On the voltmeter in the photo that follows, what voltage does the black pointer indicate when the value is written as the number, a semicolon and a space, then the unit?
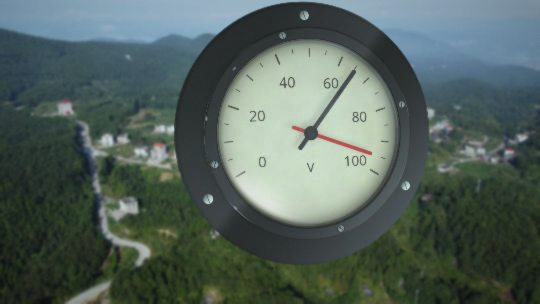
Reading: 65; V
